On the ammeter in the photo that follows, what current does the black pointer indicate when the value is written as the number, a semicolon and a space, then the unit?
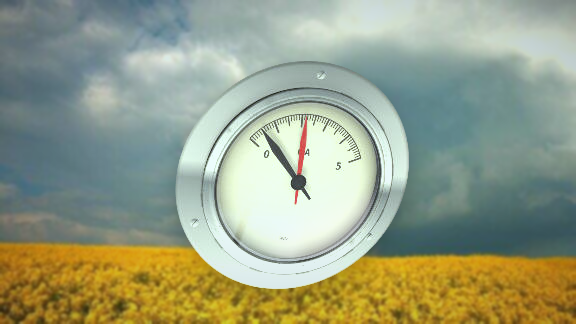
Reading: 0.5; mA
